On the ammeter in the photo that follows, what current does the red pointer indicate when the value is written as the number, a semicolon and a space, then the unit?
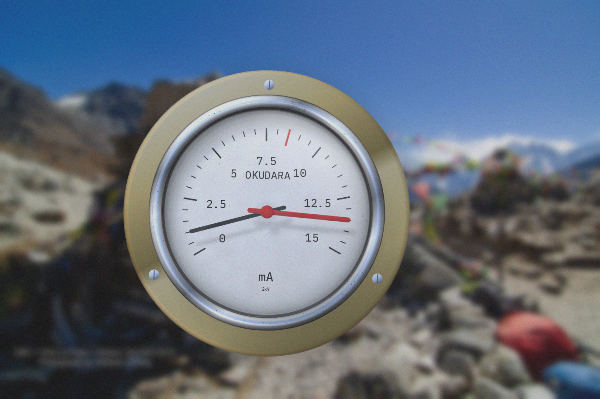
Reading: 13.5; mA
